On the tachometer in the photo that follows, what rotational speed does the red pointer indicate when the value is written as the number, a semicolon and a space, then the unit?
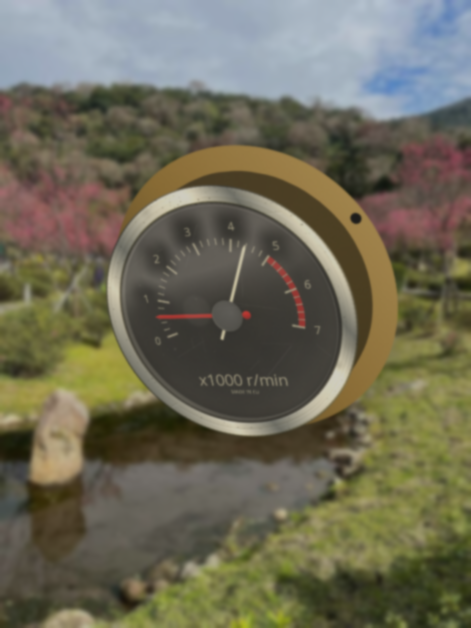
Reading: 600; rpm
